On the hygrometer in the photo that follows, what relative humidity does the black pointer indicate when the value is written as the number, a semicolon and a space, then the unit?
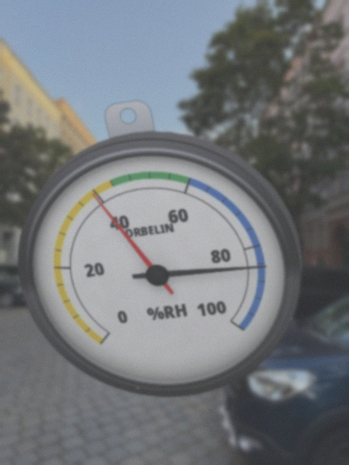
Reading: 84; %
